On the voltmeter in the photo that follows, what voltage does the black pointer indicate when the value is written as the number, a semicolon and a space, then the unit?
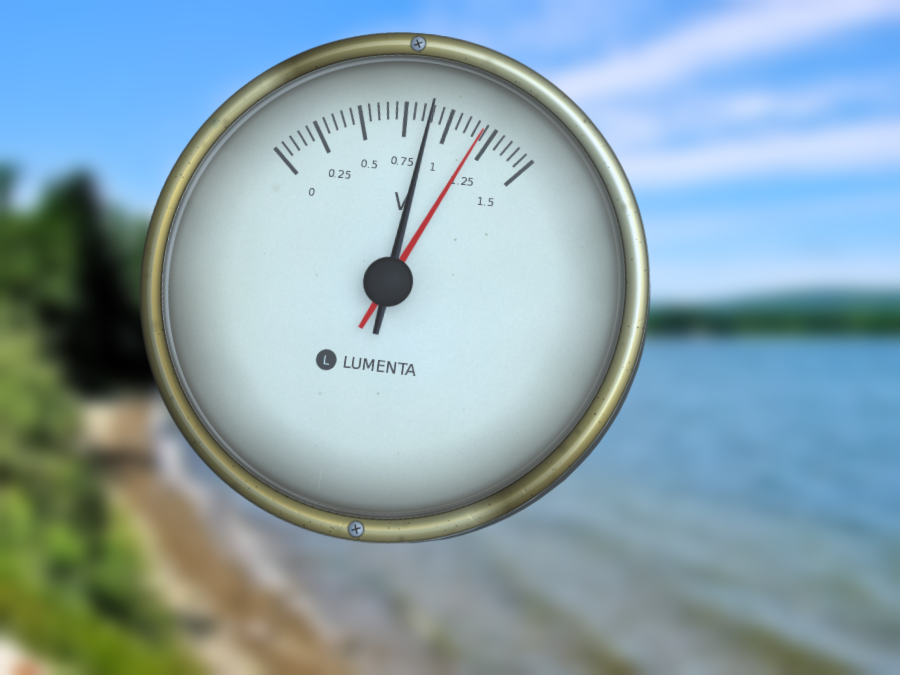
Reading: 0.9; V
